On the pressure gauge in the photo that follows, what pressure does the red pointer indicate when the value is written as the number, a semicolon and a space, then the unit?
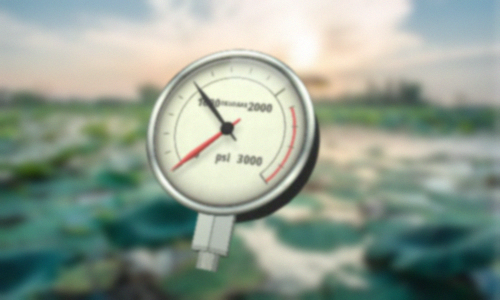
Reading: 0; psi
